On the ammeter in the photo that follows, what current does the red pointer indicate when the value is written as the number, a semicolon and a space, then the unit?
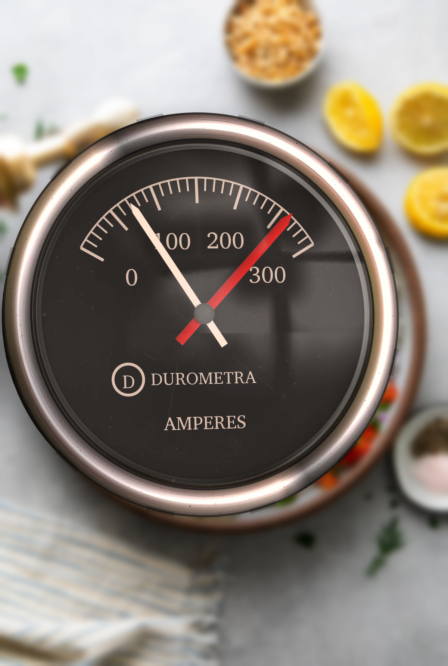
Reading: 260; A
